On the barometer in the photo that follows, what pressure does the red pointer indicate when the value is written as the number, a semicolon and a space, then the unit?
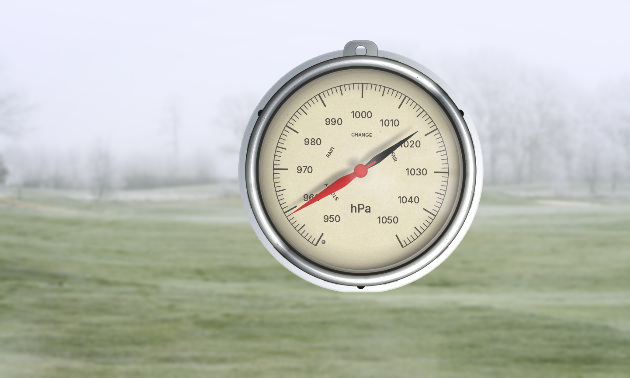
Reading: 959; hPa
